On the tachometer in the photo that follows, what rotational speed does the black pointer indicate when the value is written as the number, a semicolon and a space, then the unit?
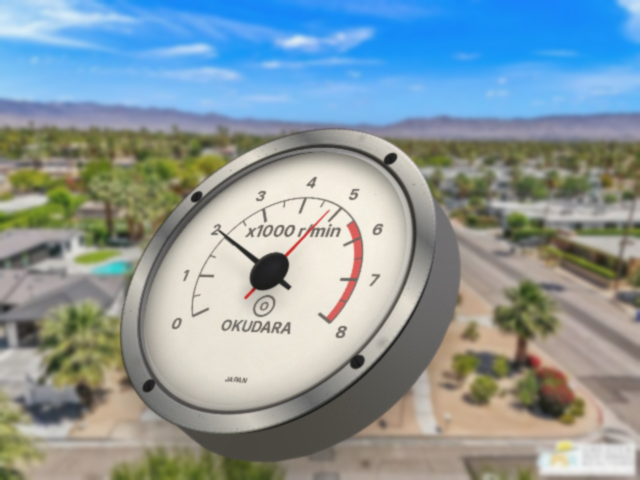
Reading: 2000; rpm
